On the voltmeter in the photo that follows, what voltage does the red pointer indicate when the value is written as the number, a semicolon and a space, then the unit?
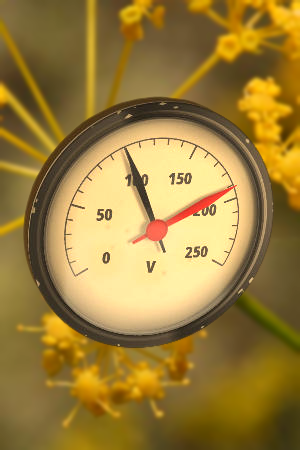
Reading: 190; V
